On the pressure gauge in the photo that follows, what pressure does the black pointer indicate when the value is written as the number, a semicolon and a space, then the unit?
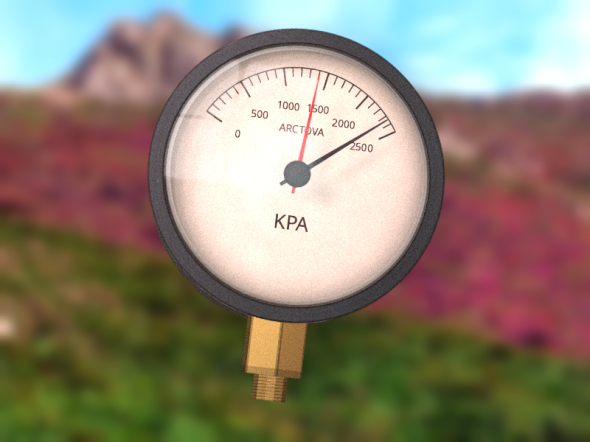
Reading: 2350; kPa
